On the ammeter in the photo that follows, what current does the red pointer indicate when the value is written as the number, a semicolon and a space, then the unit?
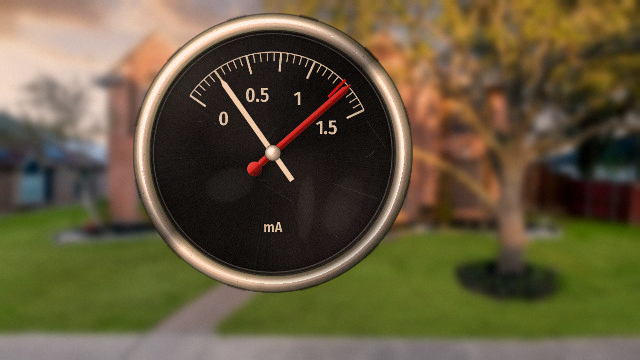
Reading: 1.3; mA
